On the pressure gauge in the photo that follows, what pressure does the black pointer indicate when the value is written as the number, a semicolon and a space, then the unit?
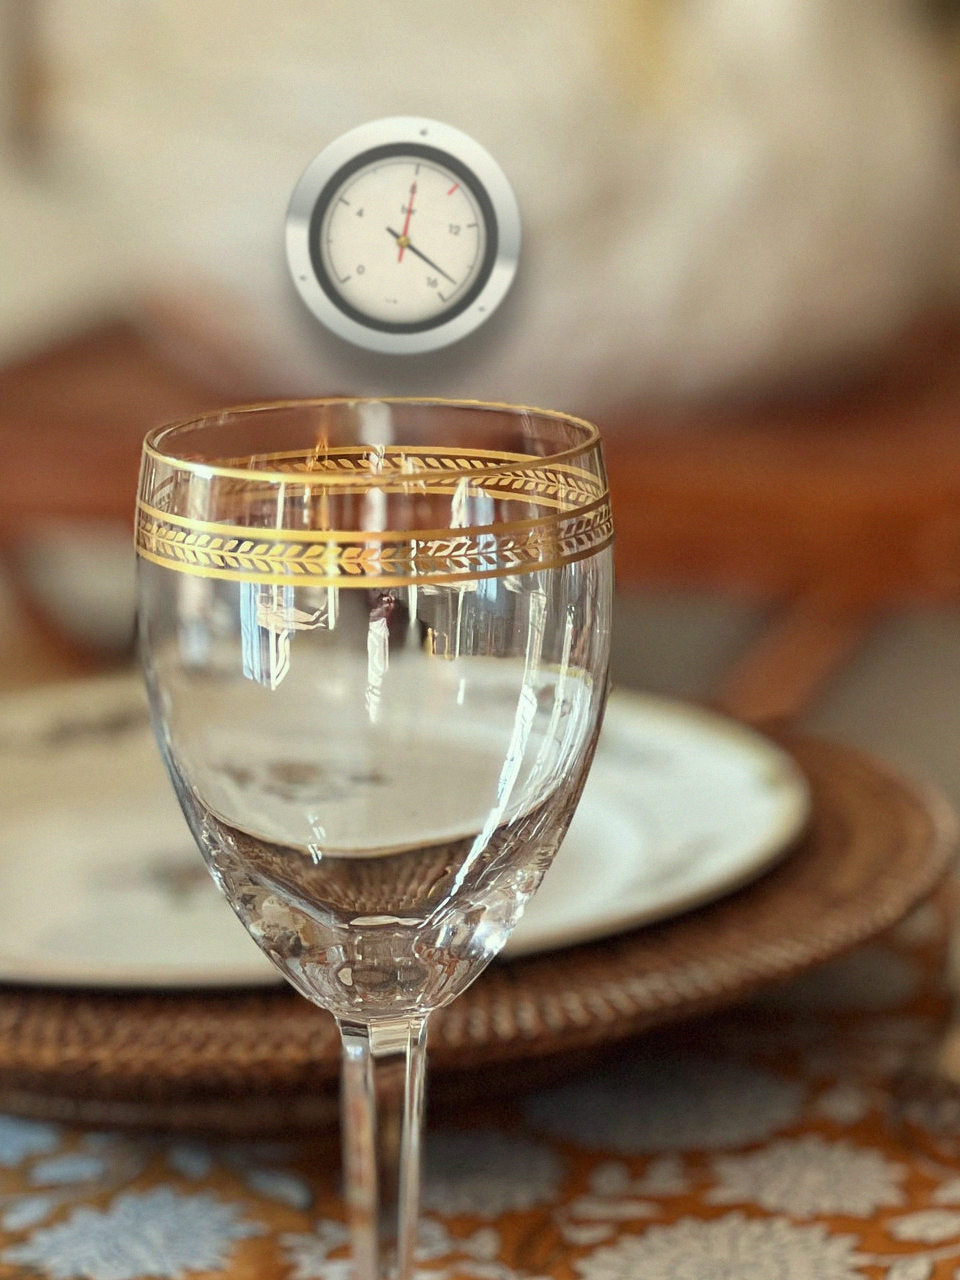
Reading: 15; bar
